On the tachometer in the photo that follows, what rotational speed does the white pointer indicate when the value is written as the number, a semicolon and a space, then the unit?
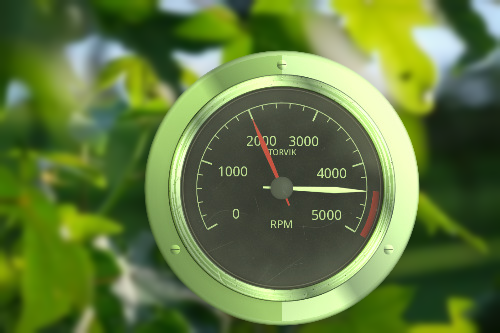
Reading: 4400; rpm
